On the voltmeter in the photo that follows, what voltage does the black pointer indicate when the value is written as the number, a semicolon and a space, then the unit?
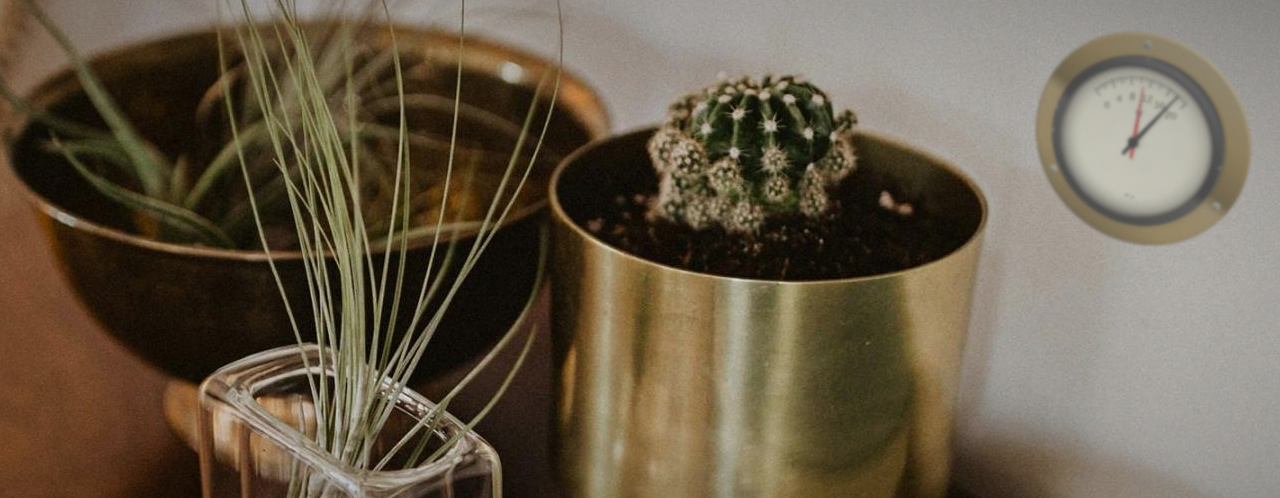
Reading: 18; V
